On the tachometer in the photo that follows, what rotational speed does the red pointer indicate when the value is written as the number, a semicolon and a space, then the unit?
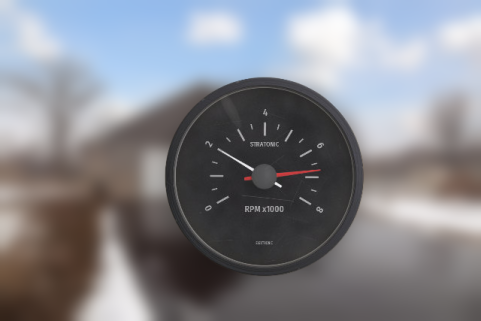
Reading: 6750; rpm
